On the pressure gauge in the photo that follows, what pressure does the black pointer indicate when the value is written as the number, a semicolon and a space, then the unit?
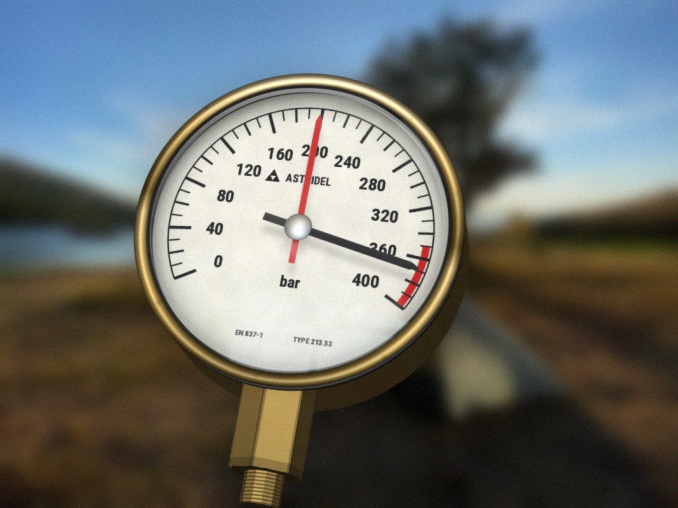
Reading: 370; bar
